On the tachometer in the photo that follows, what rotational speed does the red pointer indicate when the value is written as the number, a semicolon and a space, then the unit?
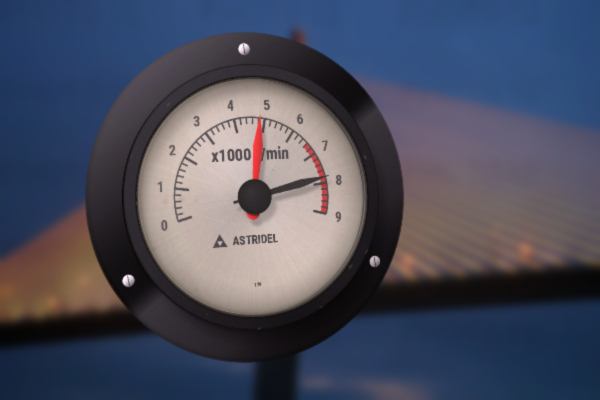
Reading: 4800; rpm
